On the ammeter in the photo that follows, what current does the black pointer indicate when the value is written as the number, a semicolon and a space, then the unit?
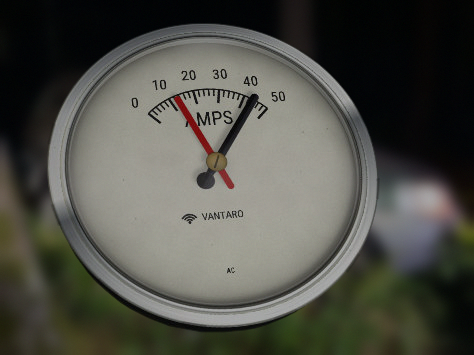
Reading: 44; A
